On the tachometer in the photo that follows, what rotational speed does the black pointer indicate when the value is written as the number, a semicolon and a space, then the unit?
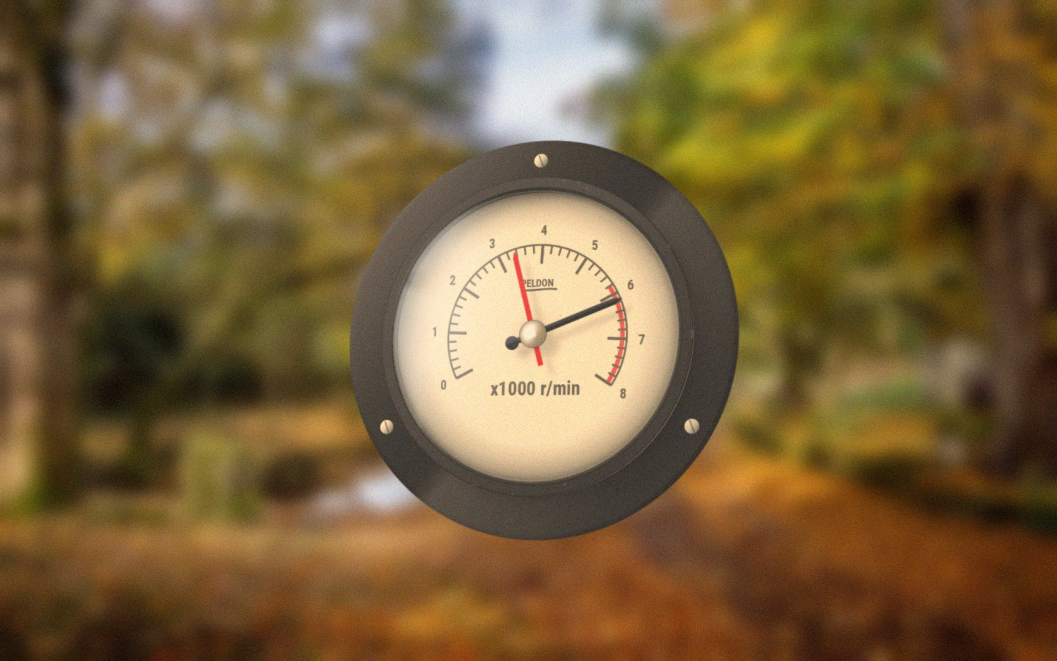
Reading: 6200; rpm
